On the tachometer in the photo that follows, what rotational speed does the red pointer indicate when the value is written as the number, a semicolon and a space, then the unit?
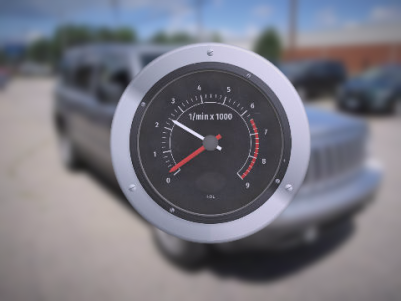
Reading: 200; rpm
